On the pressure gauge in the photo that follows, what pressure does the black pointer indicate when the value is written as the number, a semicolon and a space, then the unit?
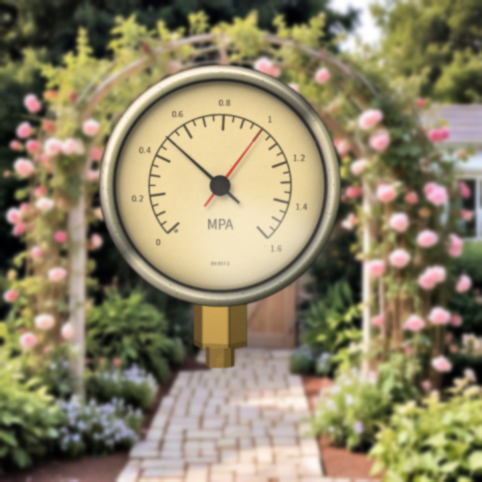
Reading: 0.5; MPa
